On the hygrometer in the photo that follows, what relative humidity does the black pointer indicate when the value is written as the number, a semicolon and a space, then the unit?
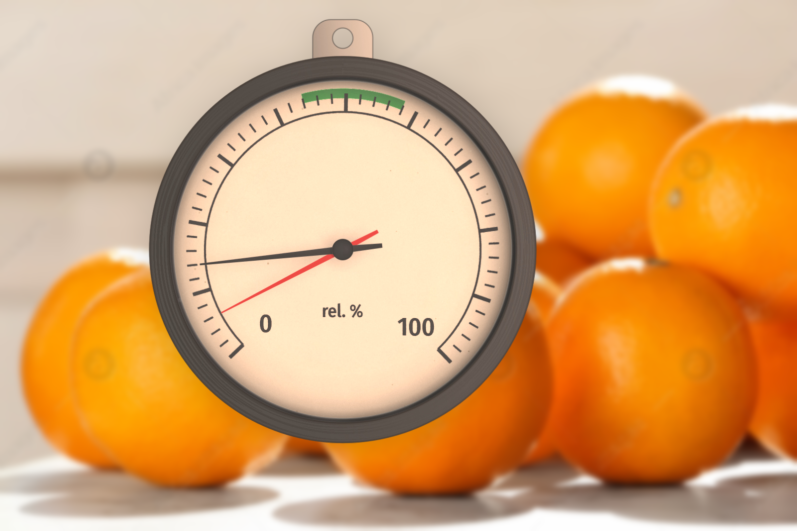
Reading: 14; %
